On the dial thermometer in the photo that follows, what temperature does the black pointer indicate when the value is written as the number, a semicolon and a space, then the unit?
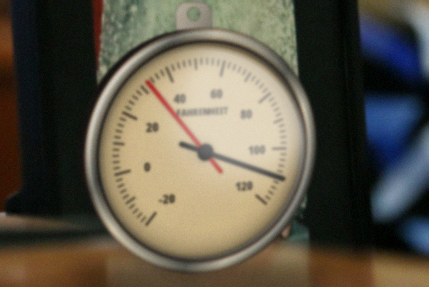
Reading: 110; °F
